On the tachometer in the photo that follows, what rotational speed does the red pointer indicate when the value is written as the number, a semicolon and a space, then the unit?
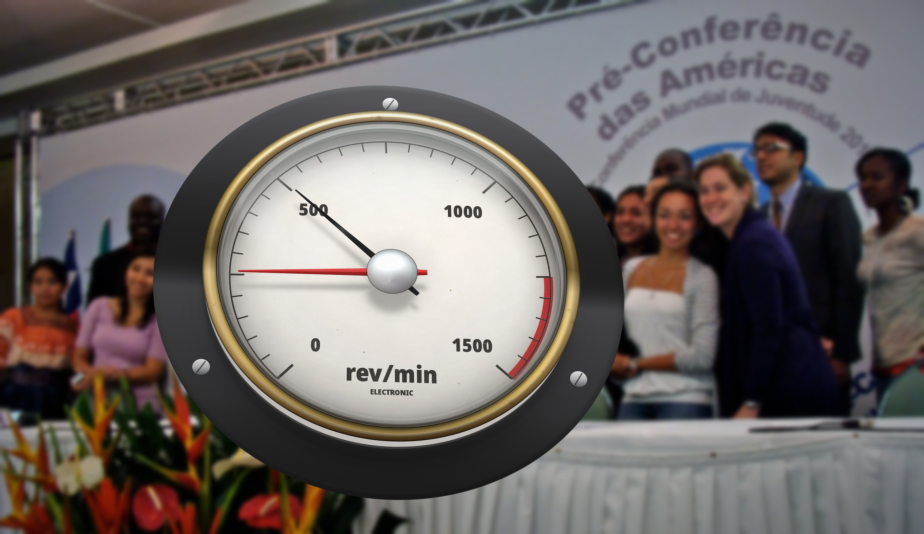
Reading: 250; rpm
